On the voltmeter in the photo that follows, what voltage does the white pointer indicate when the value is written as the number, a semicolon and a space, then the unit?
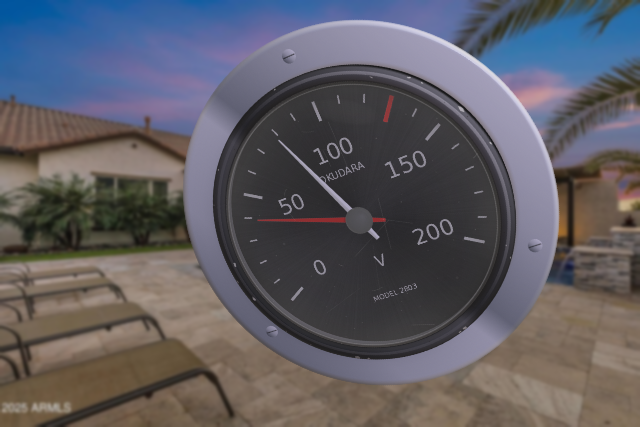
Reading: 80; V
